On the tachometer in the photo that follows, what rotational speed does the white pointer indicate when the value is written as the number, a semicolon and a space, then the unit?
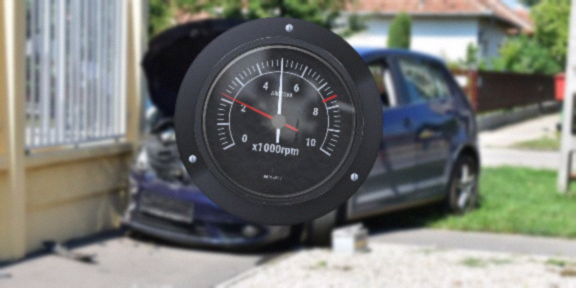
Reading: 5000; rpm
